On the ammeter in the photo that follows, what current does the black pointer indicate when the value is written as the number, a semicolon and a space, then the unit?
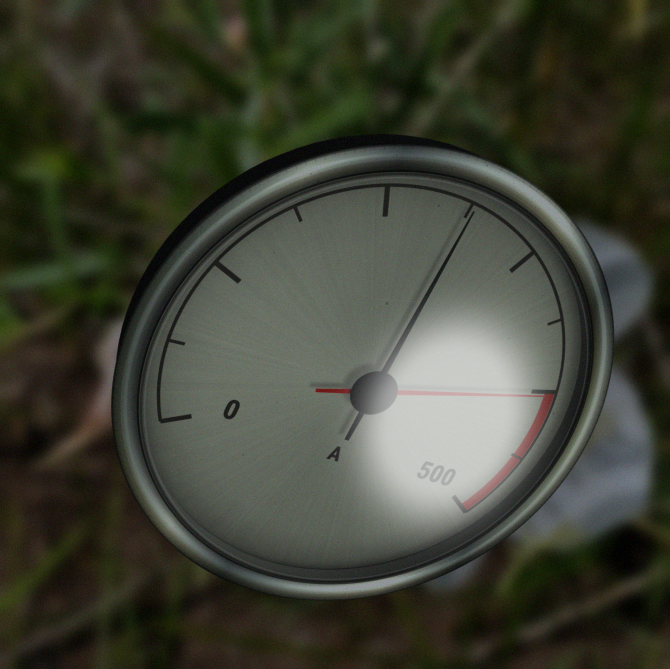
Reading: 250; A
